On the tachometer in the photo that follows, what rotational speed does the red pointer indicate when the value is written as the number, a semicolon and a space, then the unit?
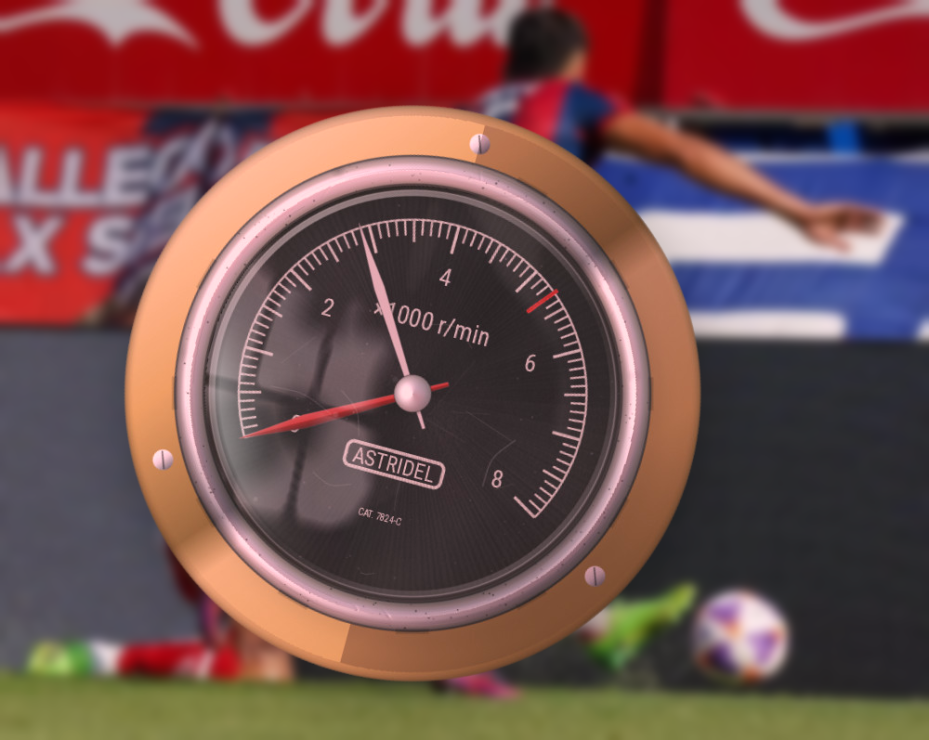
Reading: 0; rpm
